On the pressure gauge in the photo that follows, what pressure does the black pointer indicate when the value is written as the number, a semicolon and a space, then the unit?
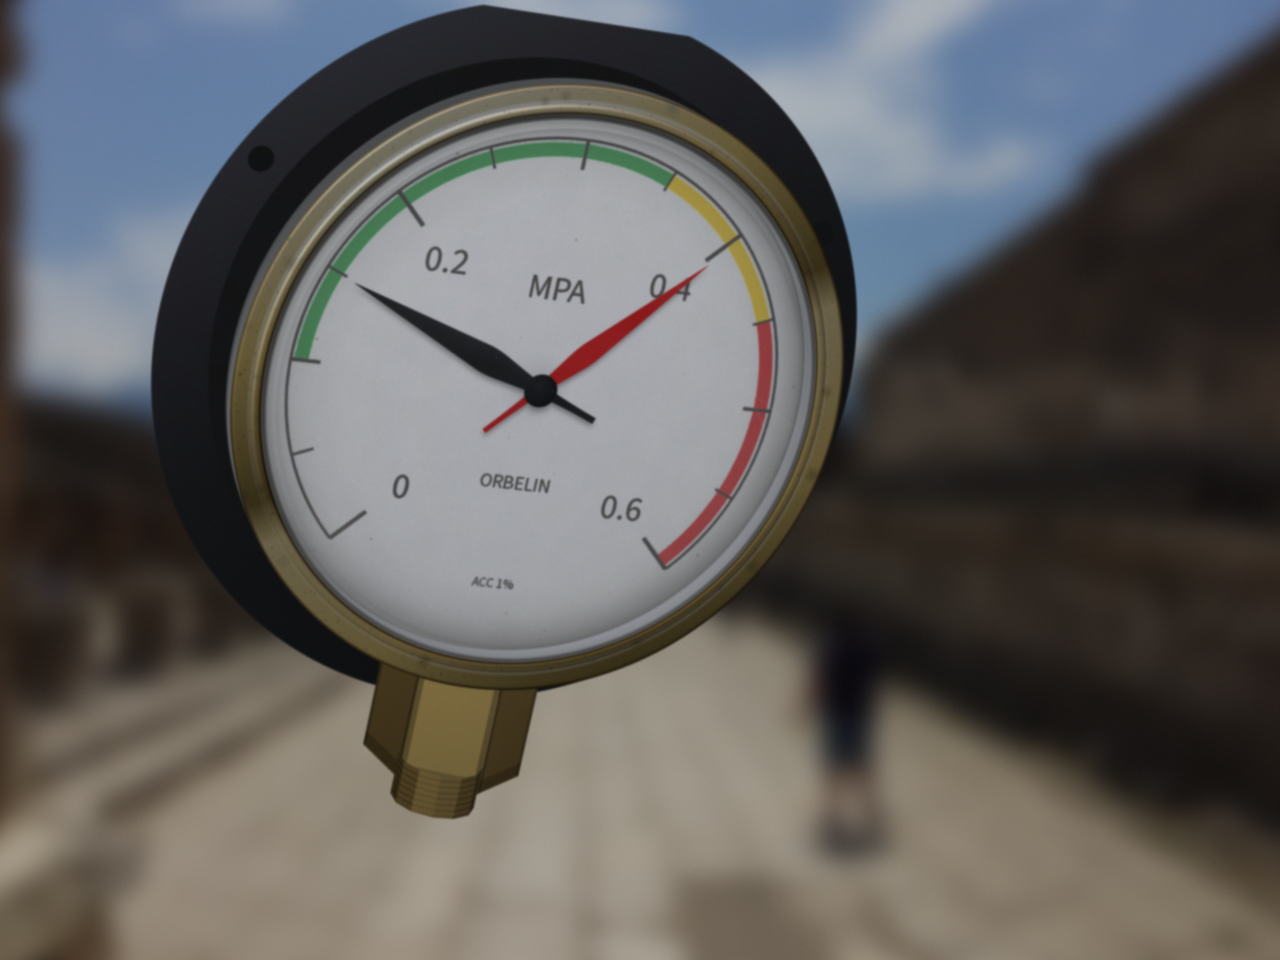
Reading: 0.15; MPa
